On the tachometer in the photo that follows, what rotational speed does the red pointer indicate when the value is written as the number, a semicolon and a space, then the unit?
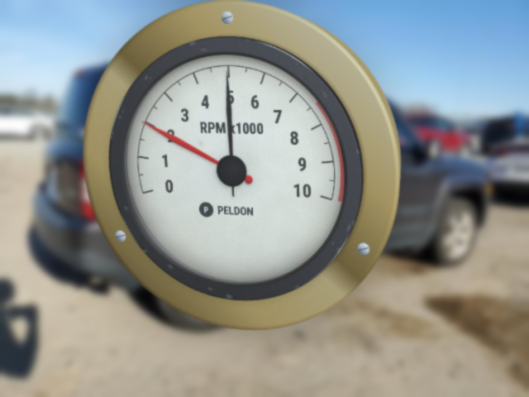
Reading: 2000; rpm
